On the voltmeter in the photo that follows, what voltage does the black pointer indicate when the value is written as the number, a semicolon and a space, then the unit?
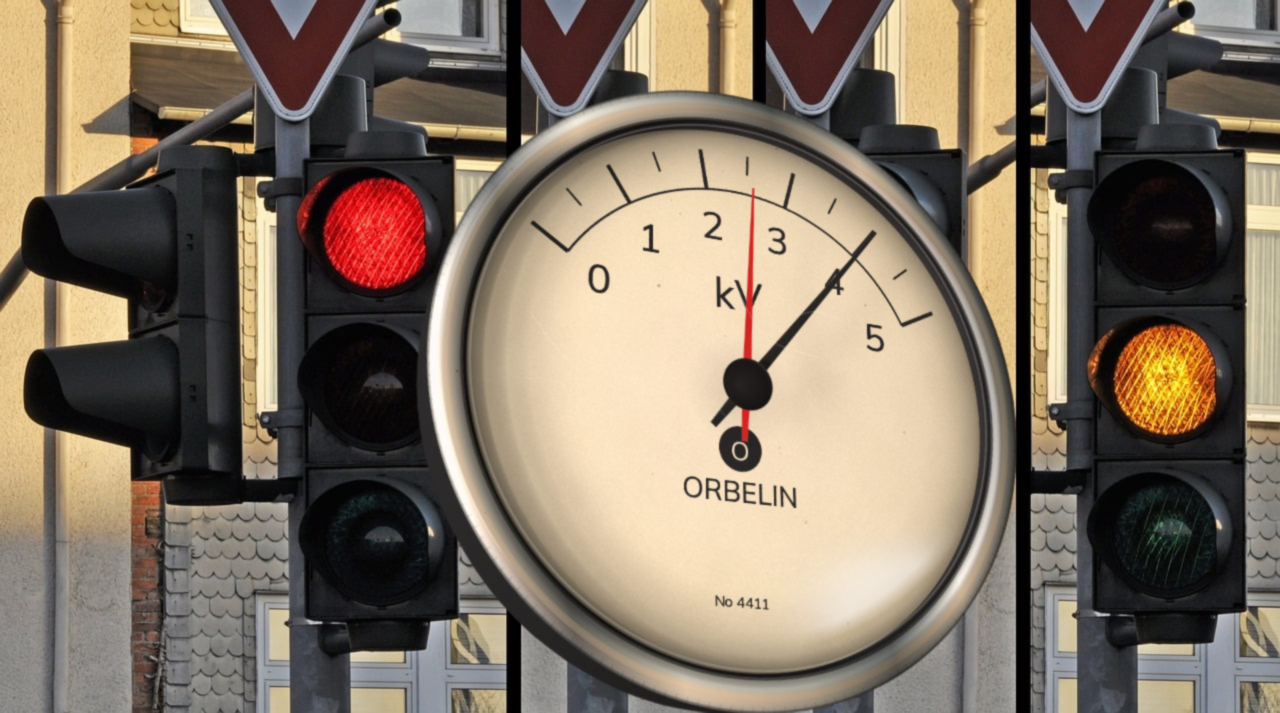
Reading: 4; kV
